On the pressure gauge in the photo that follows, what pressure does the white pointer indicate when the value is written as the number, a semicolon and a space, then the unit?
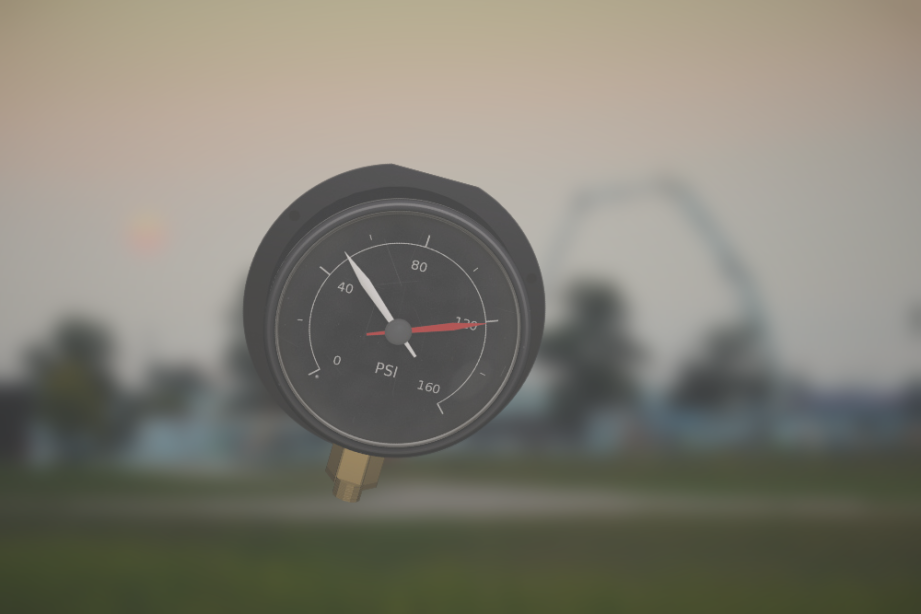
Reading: 50; psi
